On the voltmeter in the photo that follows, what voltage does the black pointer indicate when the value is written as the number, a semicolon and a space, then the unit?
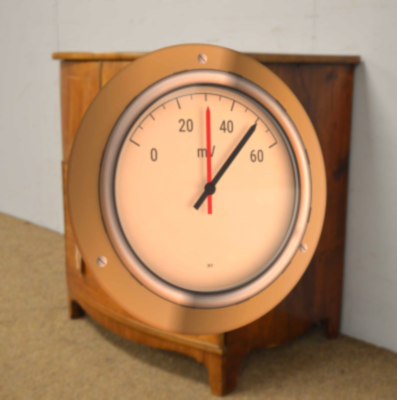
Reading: 50; mV
